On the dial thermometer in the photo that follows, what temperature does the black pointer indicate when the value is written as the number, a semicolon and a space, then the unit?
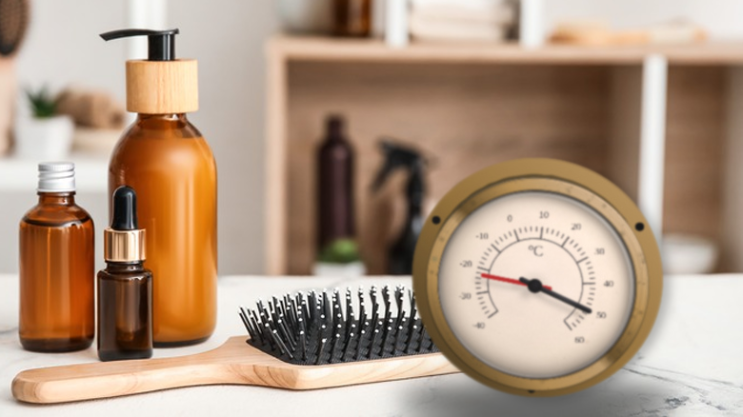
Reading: 50; °C
